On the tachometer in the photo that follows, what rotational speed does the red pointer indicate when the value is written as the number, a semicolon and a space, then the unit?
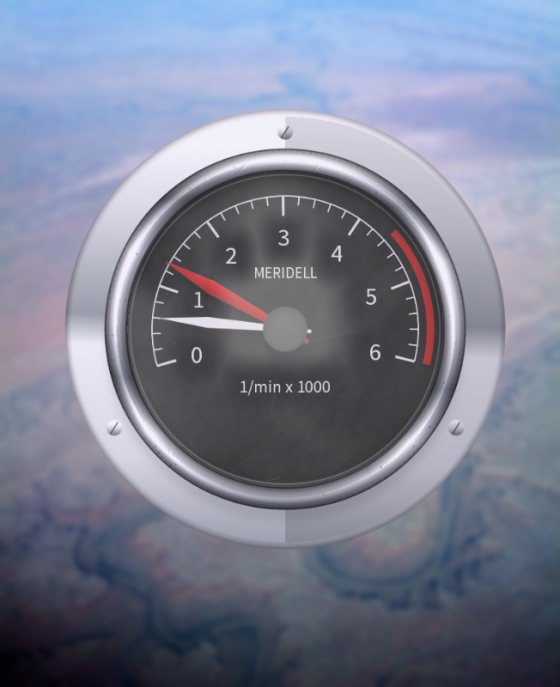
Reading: 1300; rpm
